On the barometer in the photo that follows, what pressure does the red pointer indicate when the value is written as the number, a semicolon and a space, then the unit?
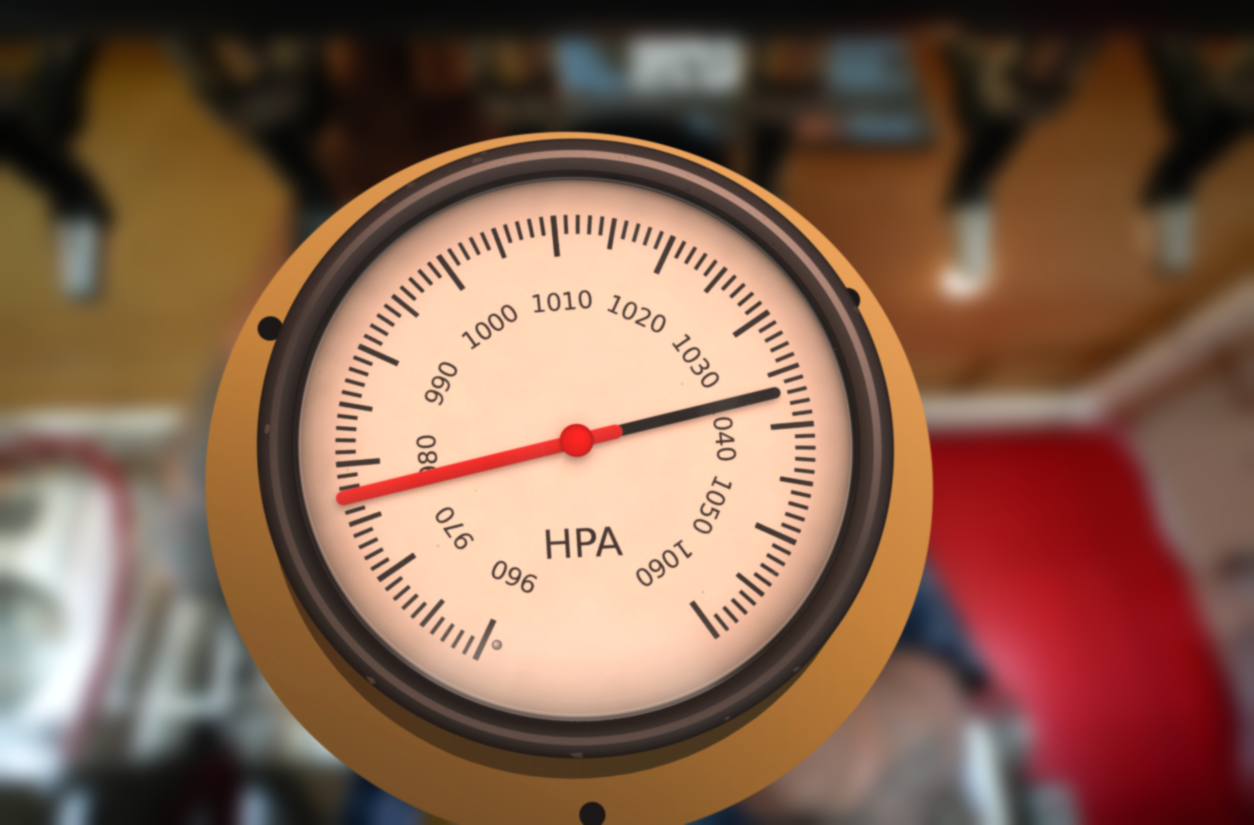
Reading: 977; hPa
